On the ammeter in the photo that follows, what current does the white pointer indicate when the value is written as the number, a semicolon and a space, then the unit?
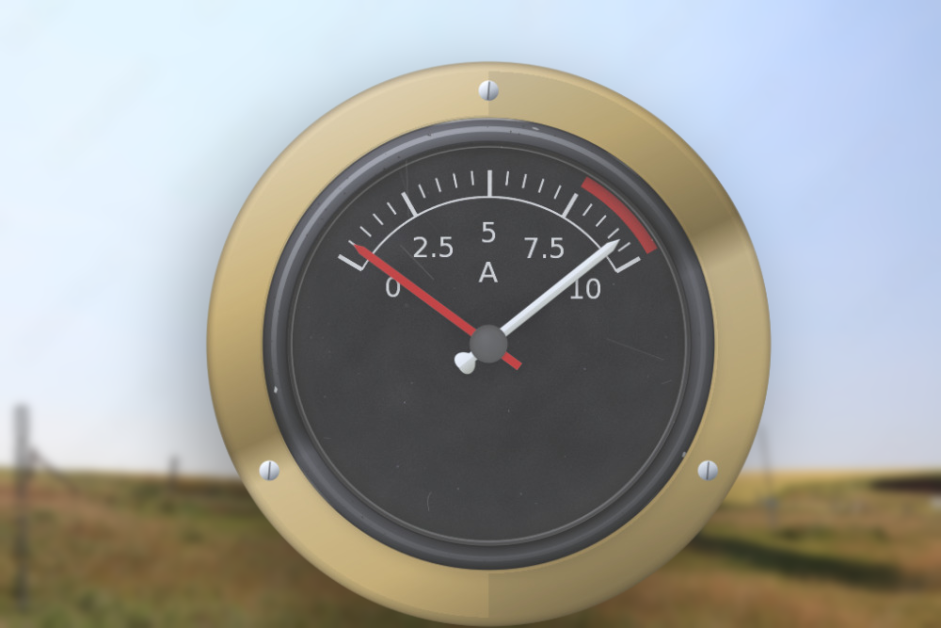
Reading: 9.25; A
